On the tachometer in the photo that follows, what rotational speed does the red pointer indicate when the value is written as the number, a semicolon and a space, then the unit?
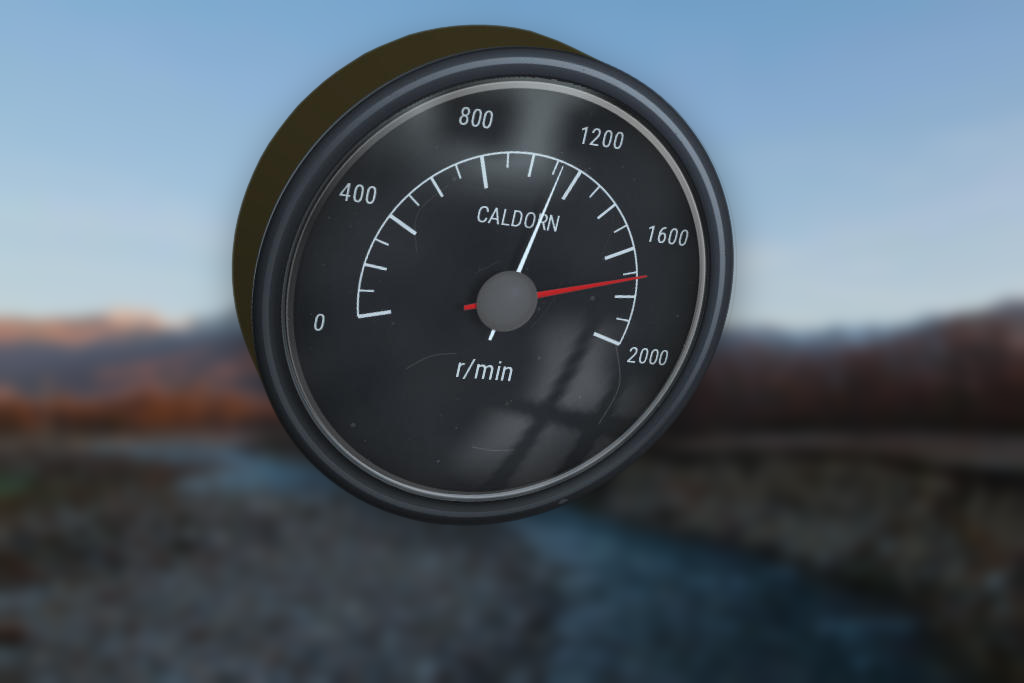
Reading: 1700; rpm
